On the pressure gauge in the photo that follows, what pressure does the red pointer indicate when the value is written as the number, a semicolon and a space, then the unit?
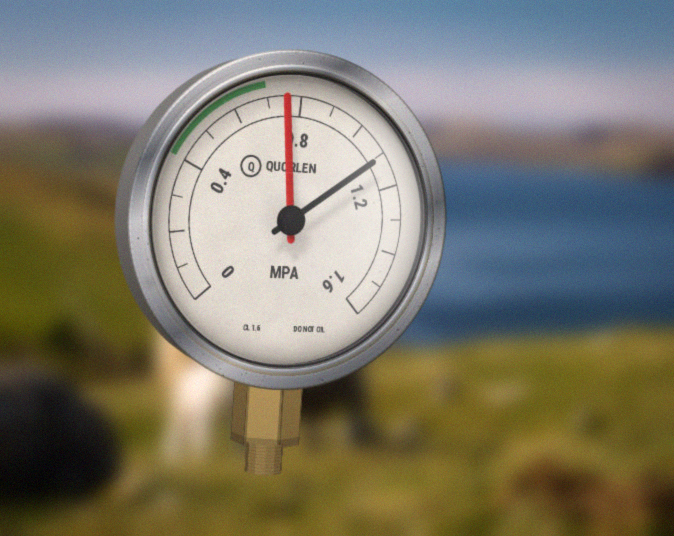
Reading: 0.75; MPa
